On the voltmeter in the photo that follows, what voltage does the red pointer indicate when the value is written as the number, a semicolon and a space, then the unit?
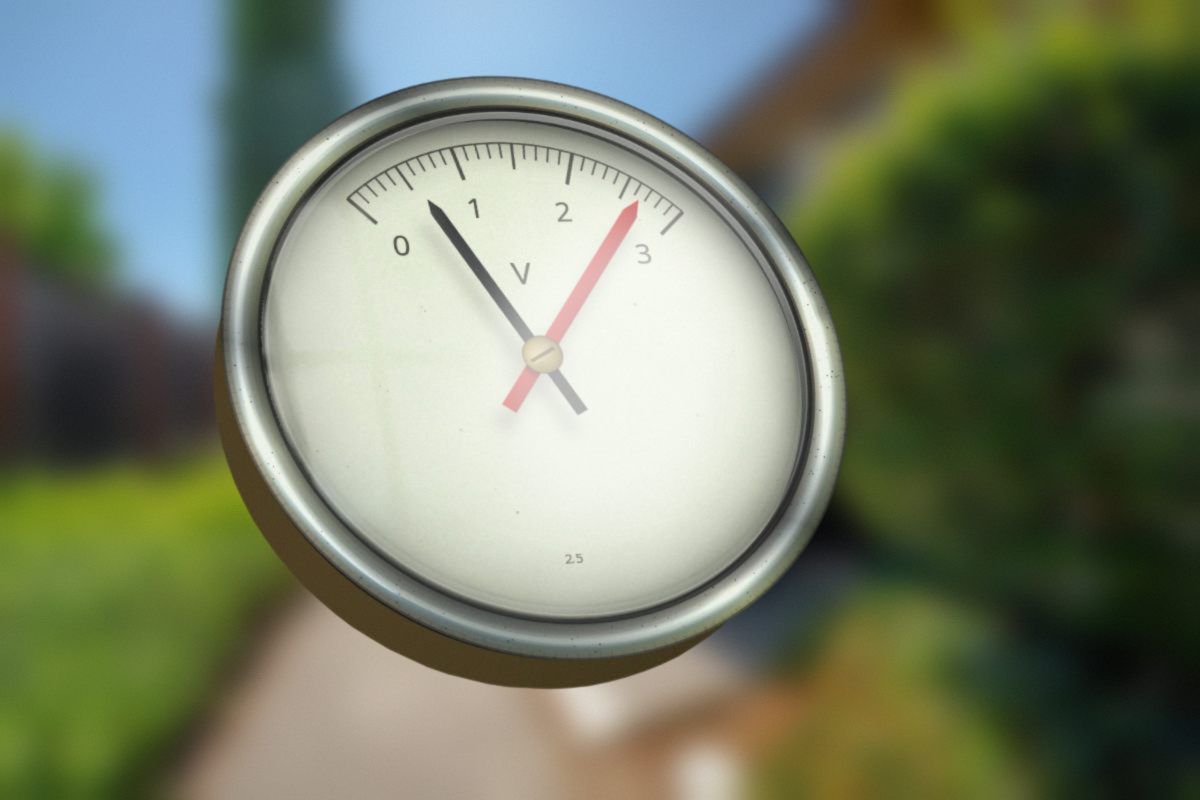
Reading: 2.65; V
